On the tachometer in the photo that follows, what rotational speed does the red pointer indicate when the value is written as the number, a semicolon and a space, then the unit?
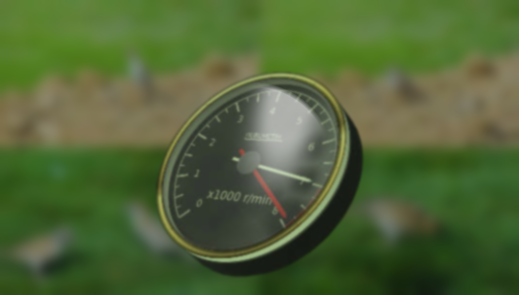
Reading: 7875; rpm
